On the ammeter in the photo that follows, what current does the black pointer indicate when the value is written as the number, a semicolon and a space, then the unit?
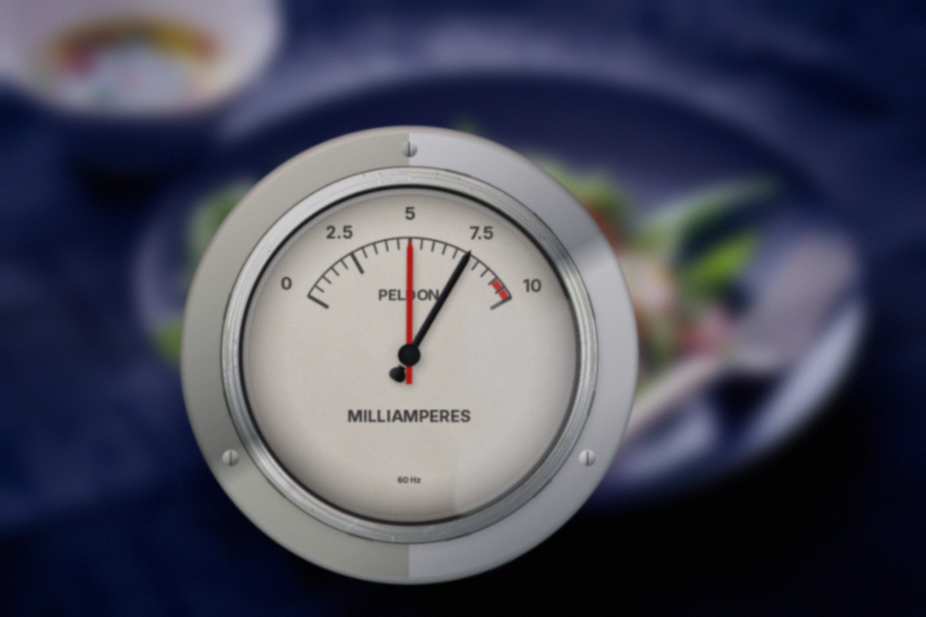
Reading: 7.5; mA
